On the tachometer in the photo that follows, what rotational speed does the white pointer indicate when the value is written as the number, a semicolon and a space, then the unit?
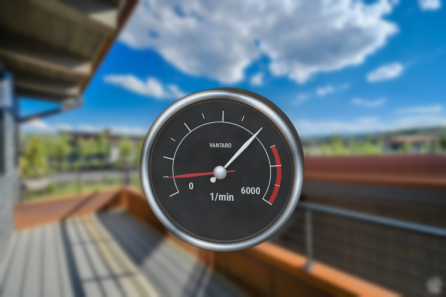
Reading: 4000; rpm
